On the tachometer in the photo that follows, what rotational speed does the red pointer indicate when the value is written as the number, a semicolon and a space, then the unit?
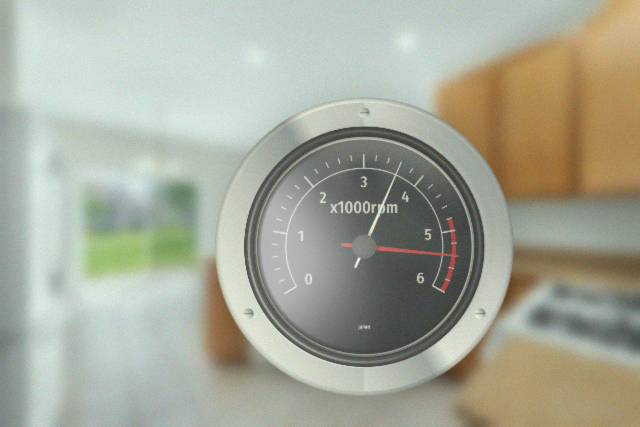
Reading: 5400; rpm
